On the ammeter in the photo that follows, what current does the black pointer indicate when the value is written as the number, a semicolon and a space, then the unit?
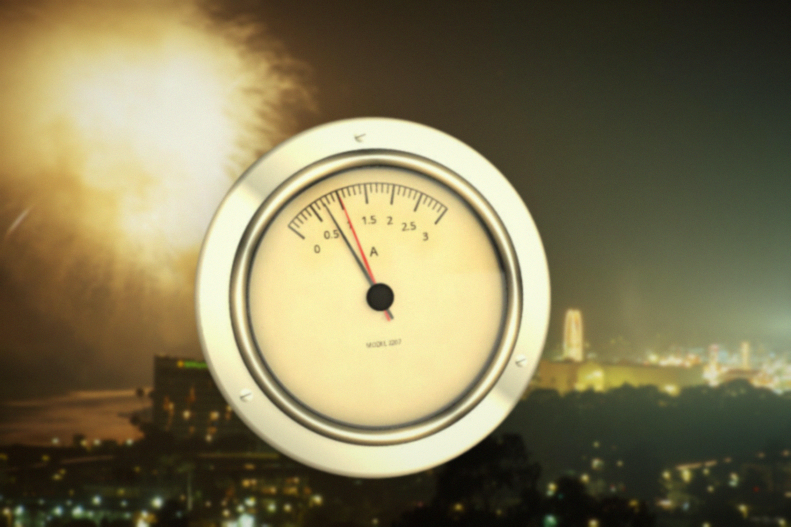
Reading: 0.7; A
